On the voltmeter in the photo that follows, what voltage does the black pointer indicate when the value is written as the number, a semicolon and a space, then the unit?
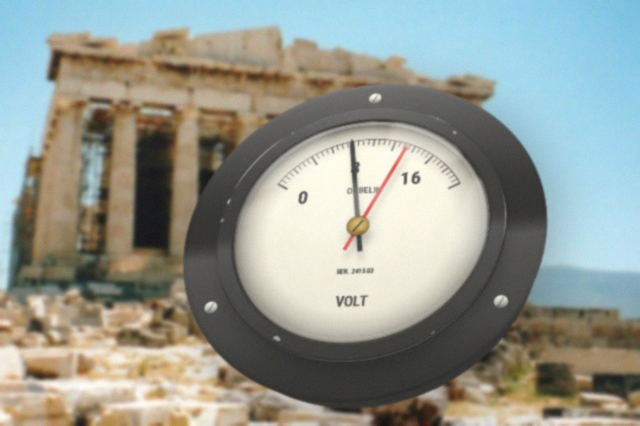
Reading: 8; V
